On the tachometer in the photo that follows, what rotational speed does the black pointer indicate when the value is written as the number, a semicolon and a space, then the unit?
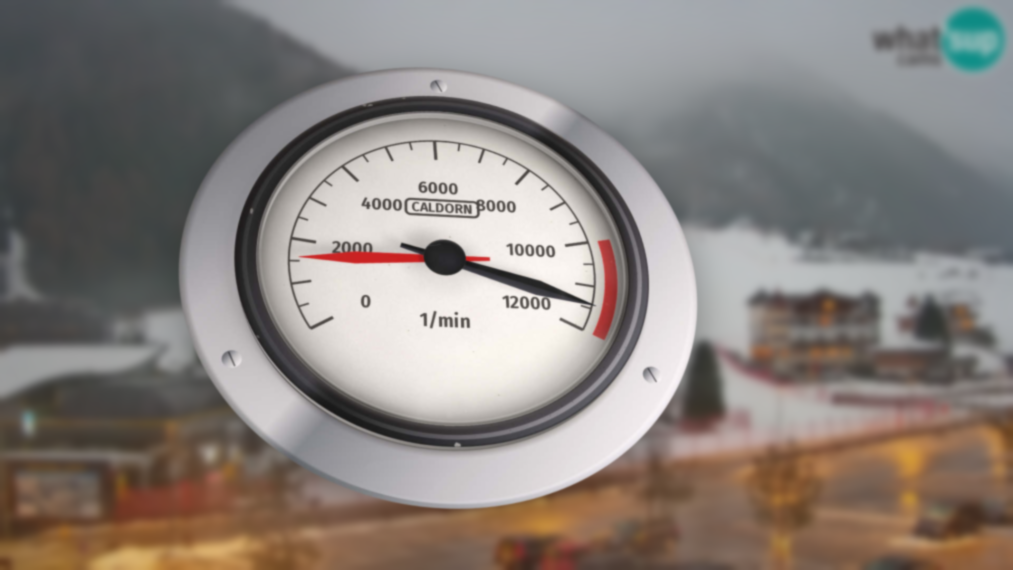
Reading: 11500; rpm
